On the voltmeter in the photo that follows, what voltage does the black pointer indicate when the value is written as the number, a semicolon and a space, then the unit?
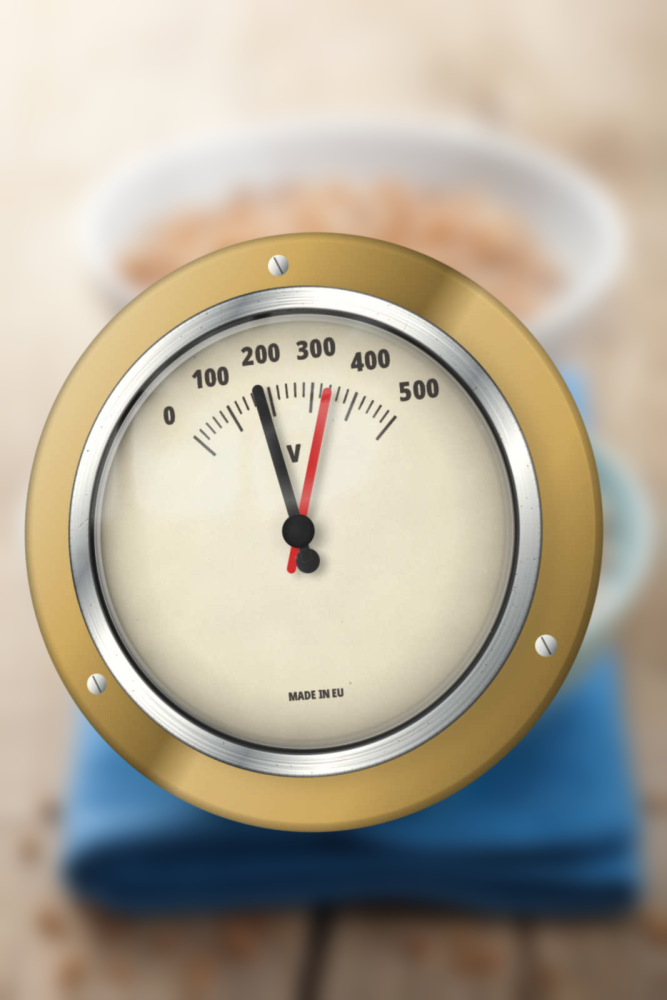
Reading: 180; V
